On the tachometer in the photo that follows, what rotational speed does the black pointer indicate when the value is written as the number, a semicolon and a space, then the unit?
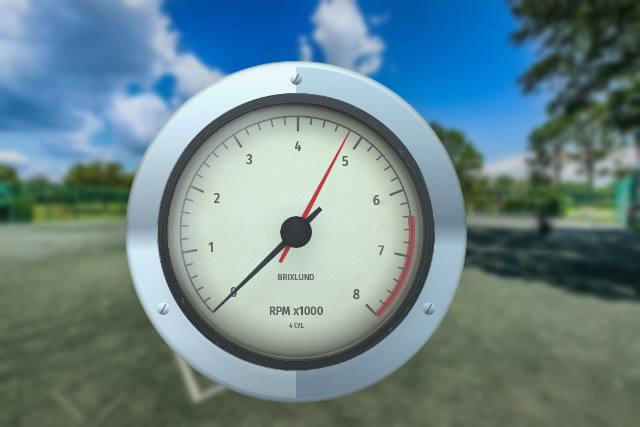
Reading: 0; rpm
